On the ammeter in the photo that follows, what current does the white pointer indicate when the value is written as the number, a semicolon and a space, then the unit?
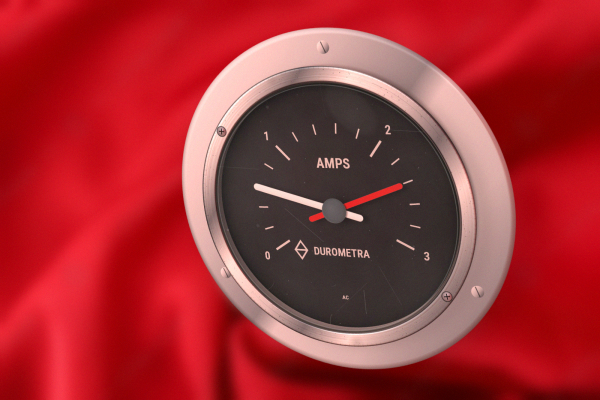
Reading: 0.6; A
